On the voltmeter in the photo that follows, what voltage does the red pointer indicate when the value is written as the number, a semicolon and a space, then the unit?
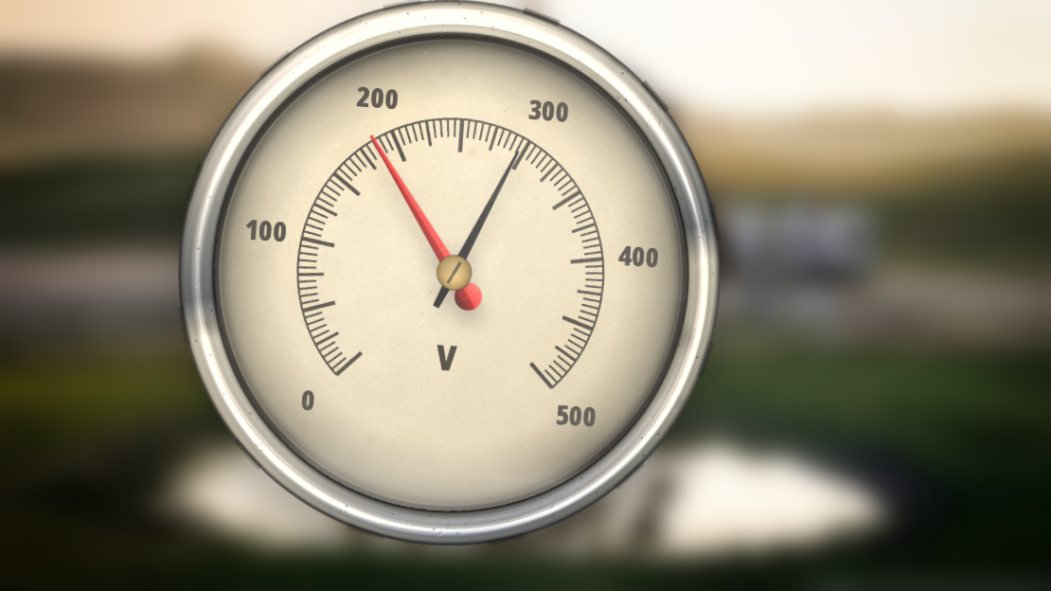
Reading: 185; V
